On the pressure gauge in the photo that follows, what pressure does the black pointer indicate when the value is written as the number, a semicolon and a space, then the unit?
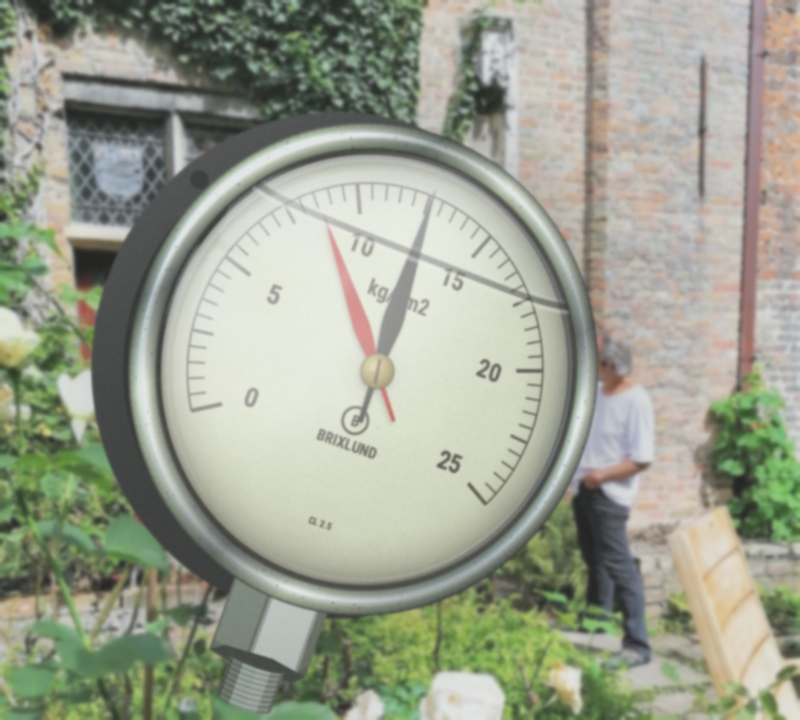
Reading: 12.5; kg/cm²
